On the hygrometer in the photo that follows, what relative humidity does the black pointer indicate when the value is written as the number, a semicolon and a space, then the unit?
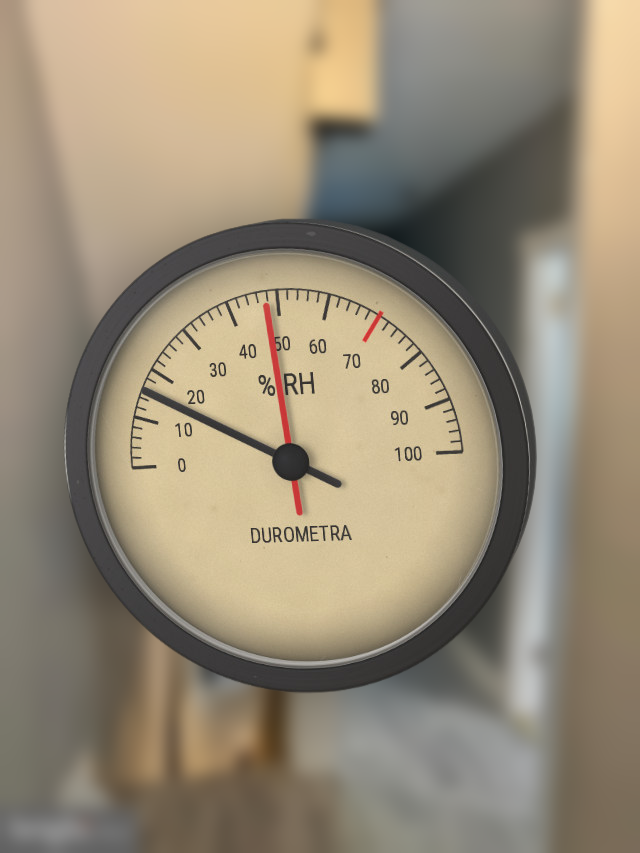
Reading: 16; %
